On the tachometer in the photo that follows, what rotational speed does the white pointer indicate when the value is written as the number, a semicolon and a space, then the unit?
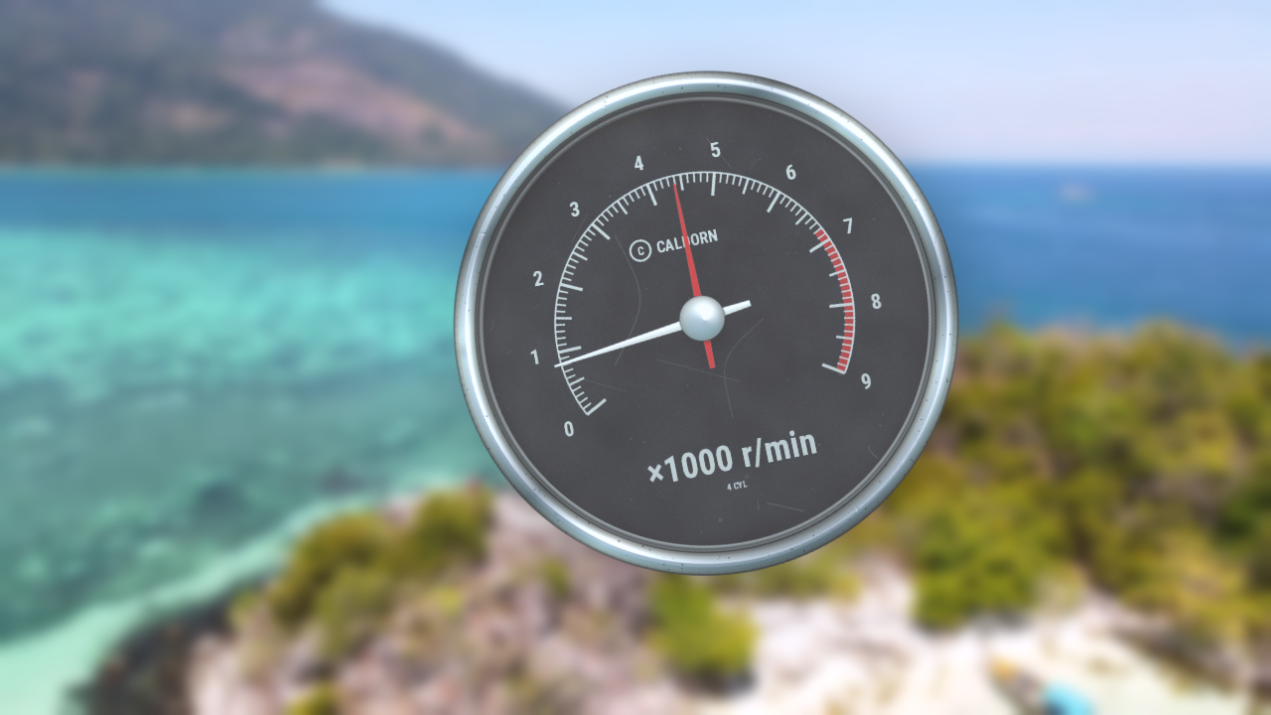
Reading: 800; rpm
